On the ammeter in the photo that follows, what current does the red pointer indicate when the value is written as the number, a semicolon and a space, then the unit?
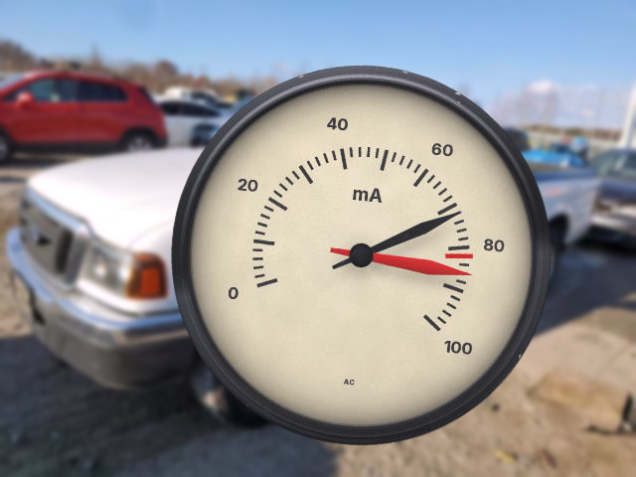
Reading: 86; mA
